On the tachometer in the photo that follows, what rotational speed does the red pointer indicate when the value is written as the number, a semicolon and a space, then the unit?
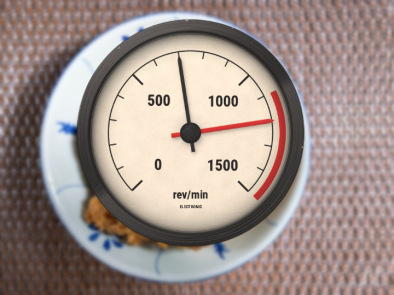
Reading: 1200; rpm
